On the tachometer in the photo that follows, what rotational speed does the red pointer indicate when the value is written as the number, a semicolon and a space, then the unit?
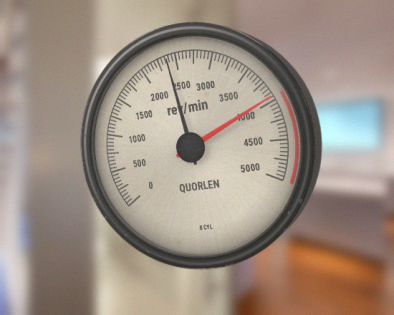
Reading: 3950; rpm
